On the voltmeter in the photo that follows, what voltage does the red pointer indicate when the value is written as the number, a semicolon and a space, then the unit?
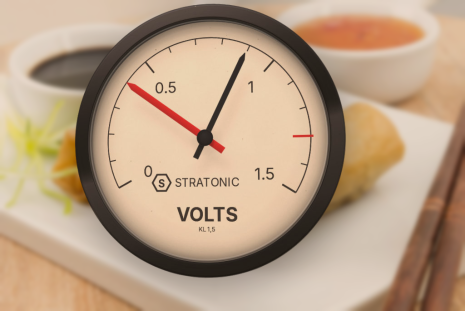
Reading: 0.4; V
